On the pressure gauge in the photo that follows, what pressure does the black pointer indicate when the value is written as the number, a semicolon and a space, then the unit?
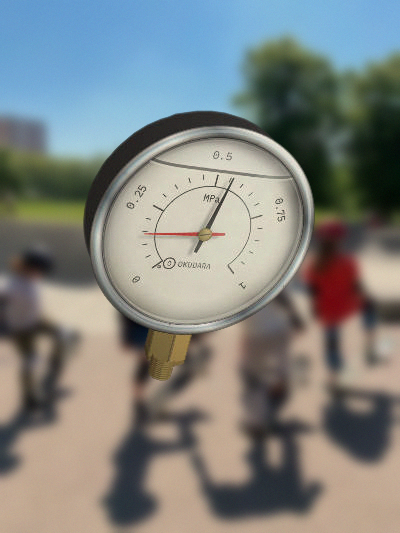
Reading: 0.55; MPa
